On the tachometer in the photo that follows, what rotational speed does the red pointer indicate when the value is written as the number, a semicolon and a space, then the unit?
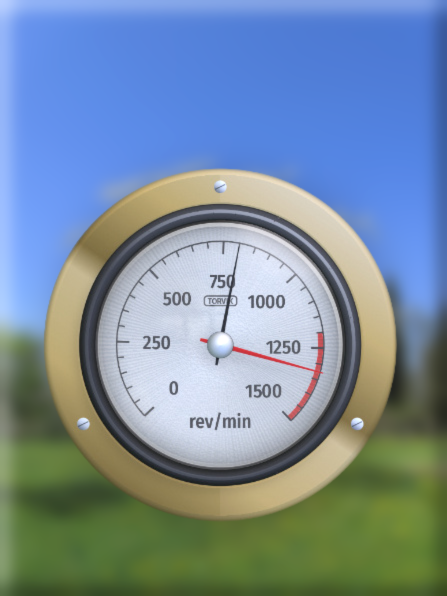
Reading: 1325; rpm
